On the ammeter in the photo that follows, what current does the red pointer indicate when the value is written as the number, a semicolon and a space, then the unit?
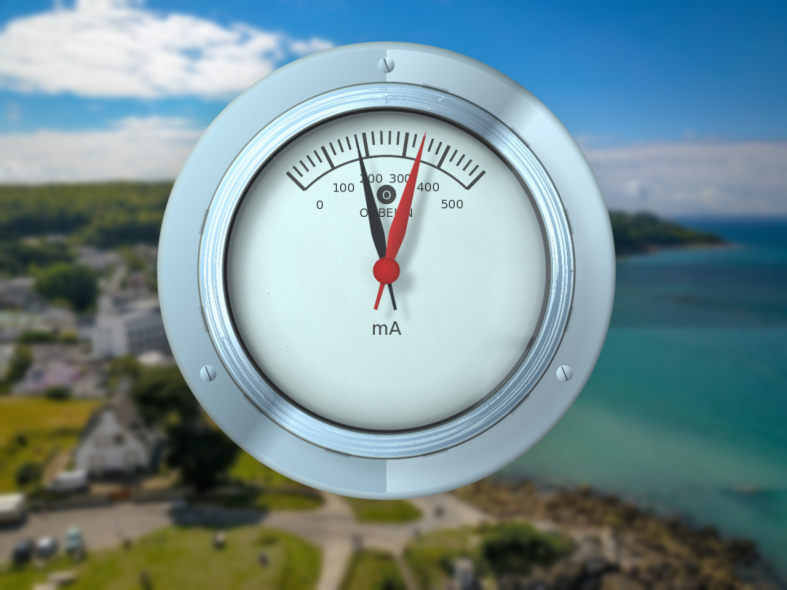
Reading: 340; mA
